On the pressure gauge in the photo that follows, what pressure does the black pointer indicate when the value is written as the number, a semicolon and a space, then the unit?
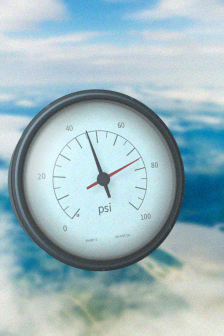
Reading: 45; psi
